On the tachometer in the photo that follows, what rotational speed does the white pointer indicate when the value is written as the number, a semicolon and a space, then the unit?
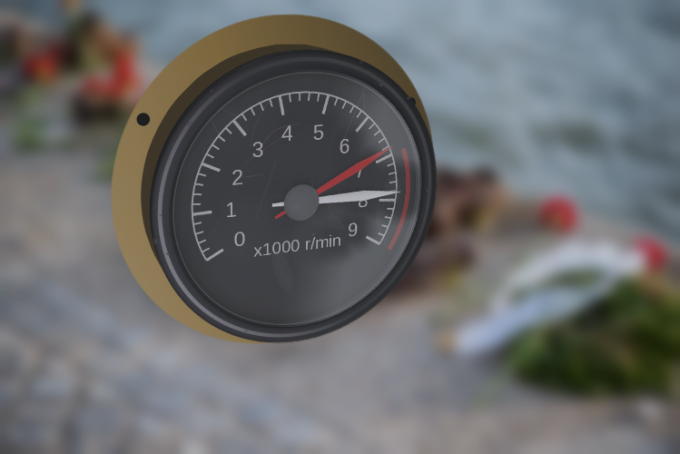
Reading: 7800; rpm
